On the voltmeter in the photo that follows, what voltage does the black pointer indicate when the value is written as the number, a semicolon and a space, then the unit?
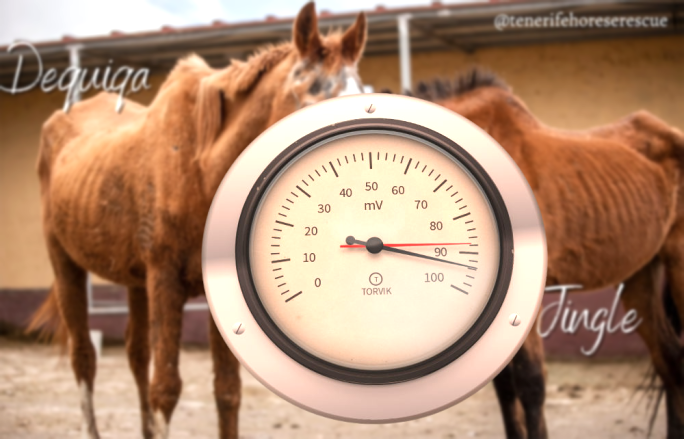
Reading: 94; mV
